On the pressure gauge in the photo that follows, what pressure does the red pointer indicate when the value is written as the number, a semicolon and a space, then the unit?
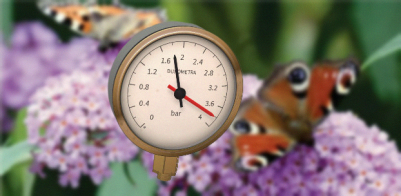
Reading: 3.8; bar
